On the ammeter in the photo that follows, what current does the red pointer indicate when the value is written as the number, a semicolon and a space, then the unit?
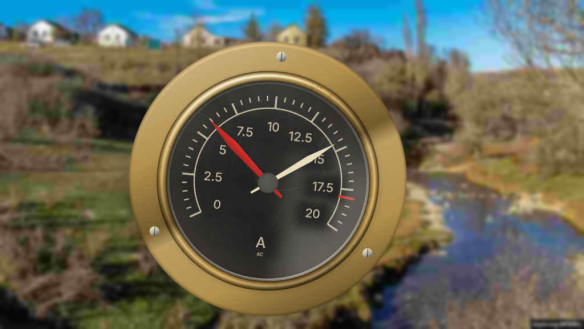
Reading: 6; A
